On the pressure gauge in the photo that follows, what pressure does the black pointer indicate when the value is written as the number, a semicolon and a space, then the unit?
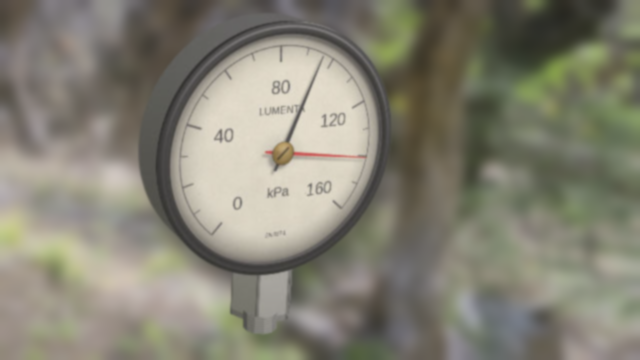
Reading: 95; kPa
